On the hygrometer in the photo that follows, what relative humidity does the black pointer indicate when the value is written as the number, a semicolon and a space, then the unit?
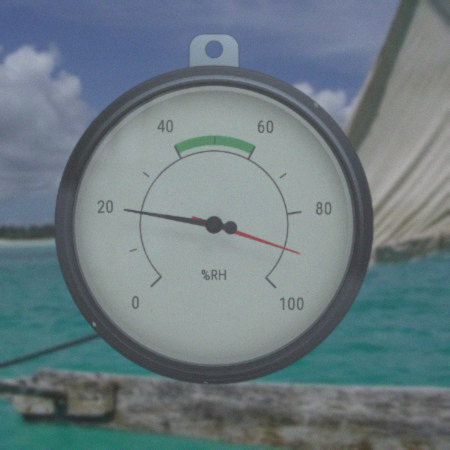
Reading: 20; %
